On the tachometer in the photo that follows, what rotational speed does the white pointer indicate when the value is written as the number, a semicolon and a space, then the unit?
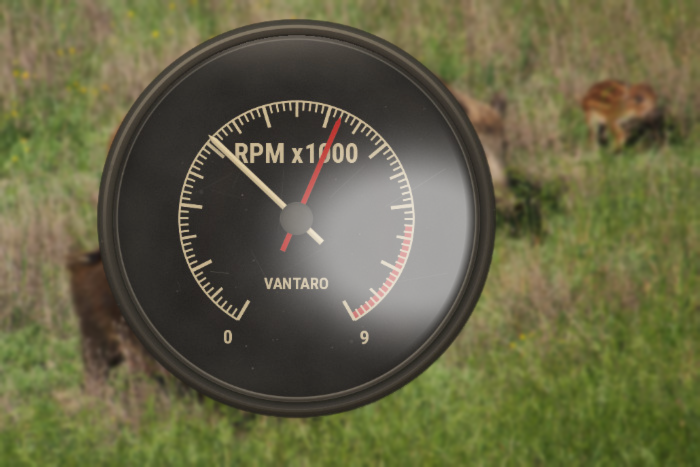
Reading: 3100; rpm
